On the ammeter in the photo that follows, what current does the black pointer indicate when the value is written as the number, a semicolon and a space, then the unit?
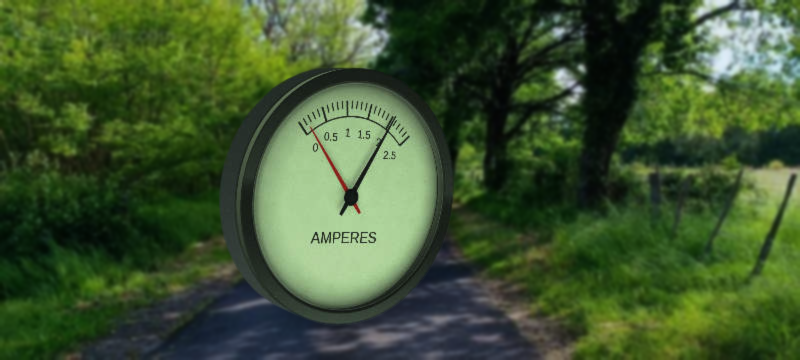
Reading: 2; A
